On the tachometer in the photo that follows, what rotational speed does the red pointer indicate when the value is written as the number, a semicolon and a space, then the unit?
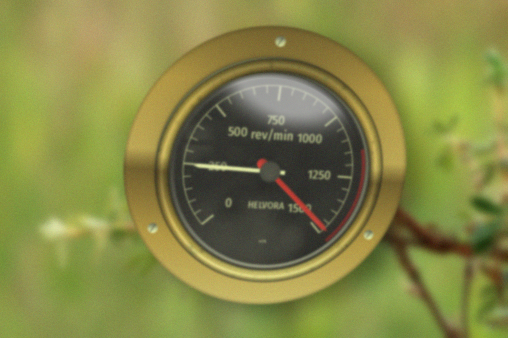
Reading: 1475; rpm
